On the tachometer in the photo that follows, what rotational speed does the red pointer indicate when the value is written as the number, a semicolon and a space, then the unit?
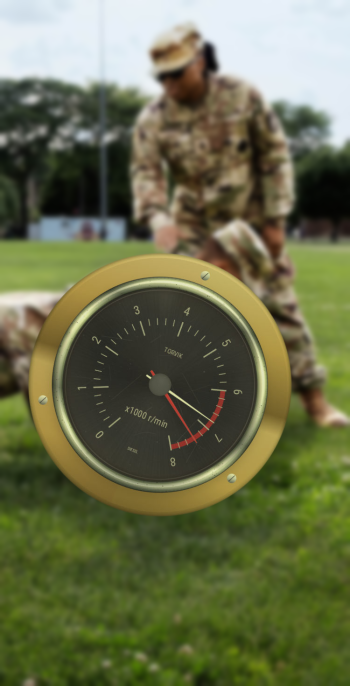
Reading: 7400; rpm
